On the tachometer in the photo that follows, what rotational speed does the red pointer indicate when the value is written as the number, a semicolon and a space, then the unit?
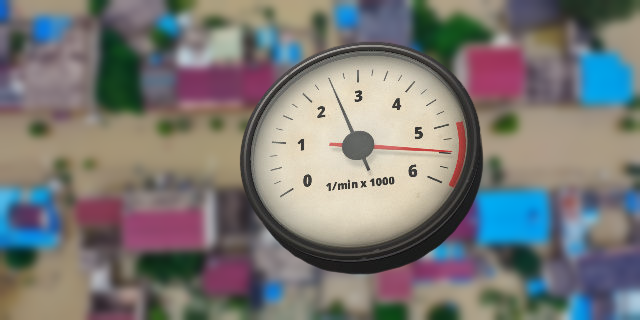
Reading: 5500; rpm
